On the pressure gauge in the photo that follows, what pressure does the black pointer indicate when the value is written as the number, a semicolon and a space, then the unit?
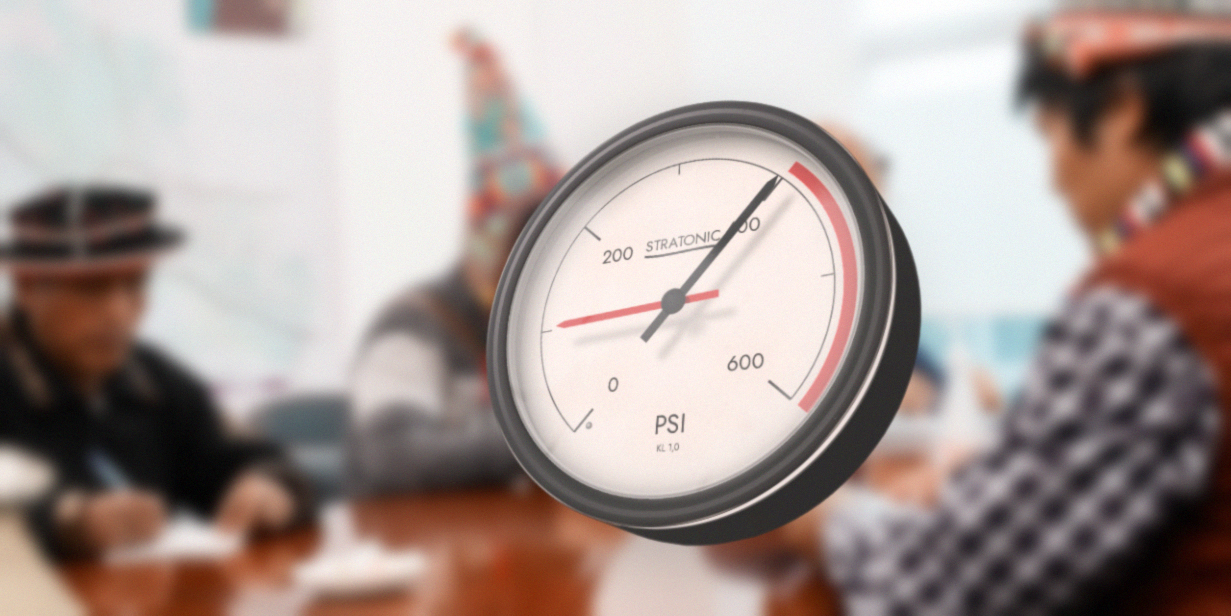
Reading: 400; psi
